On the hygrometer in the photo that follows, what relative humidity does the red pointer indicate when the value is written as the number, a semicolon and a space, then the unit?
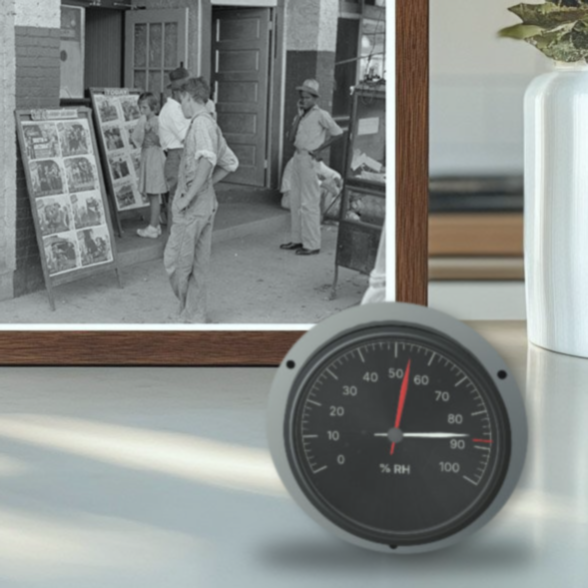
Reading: 54; %
